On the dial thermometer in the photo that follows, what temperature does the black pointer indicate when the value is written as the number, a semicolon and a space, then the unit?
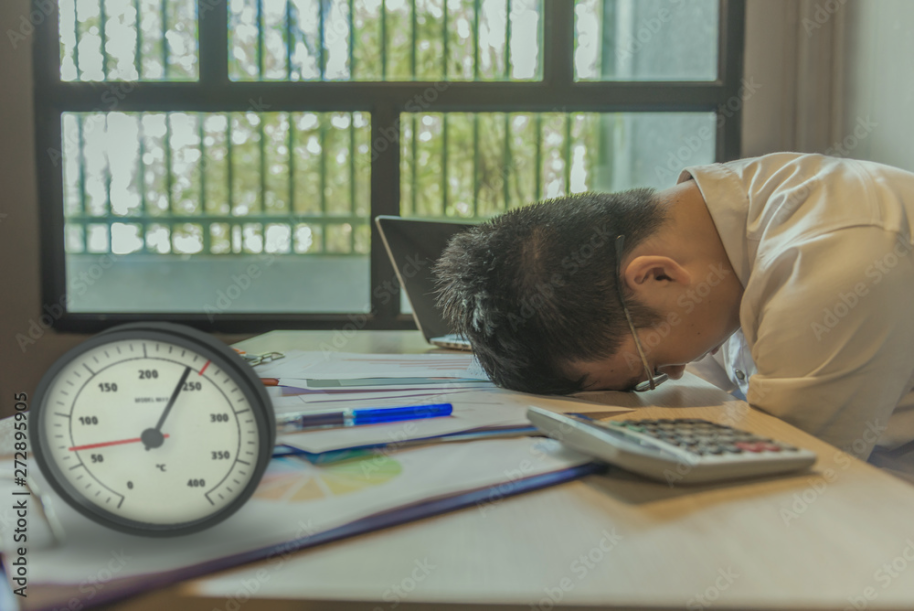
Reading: 240; °C
